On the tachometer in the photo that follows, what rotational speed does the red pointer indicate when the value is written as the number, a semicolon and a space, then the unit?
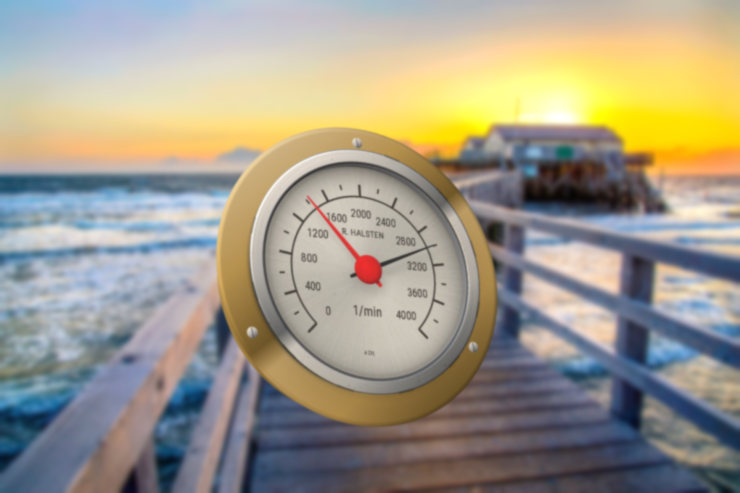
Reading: 1400; rpm
